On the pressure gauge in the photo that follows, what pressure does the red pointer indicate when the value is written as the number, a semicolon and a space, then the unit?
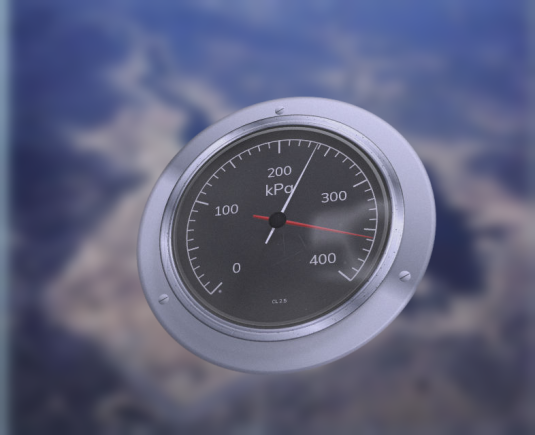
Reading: 360; kPa
